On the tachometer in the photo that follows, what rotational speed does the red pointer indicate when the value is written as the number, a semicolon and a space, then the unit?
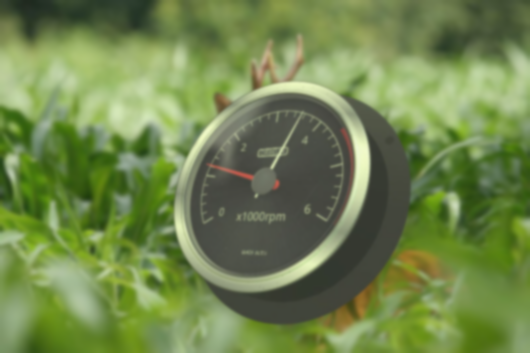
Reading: 1200; rpm
